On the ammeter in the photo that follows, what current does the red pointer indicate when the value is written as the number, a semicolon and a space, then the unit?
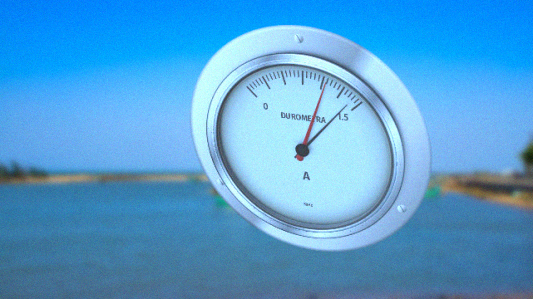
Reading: 1.05; A
